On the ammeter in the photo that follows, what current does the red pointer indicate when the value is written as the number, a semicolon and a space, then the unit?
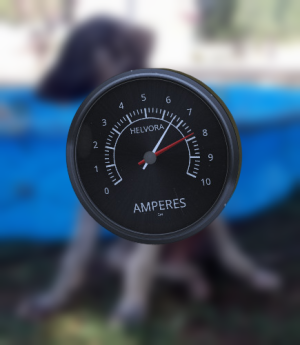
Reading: 7.8; A
